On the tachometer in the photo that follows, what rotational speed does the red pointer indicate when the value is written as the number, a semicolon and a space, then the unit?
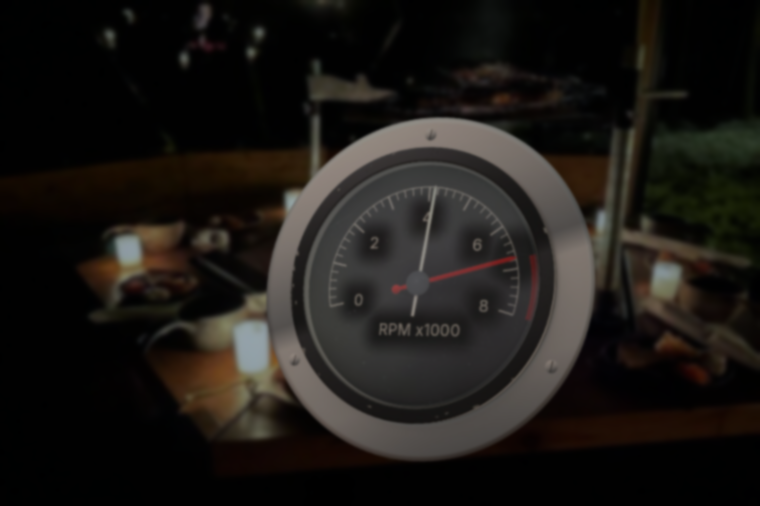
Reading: 6800; rpm
